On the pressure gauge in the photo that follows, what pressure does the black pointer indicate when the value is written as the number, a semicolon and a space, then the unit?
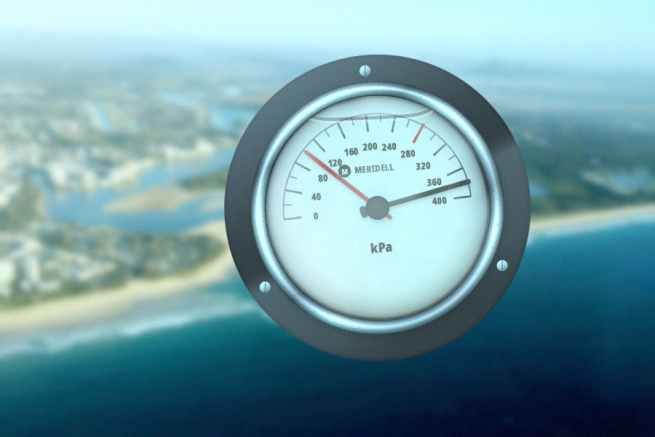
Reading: 380; kPa
